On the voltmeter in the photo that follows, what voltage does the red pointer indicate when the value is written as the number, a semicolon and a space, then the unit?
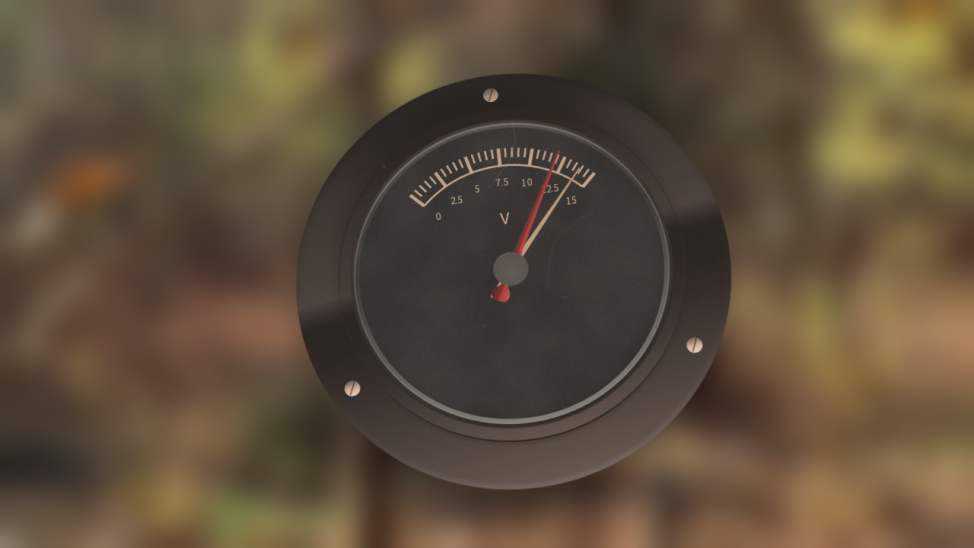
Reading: 12; V
